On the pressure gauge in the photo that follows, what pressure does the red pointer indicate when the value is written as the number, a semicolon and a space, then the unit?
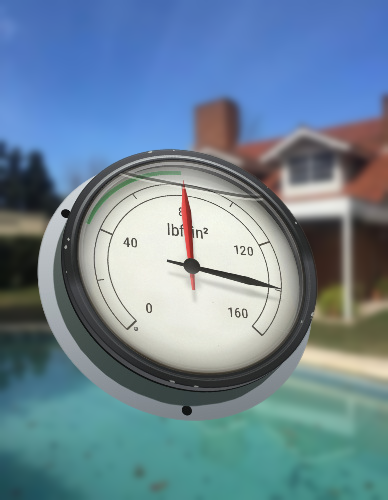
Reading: 80; psi
